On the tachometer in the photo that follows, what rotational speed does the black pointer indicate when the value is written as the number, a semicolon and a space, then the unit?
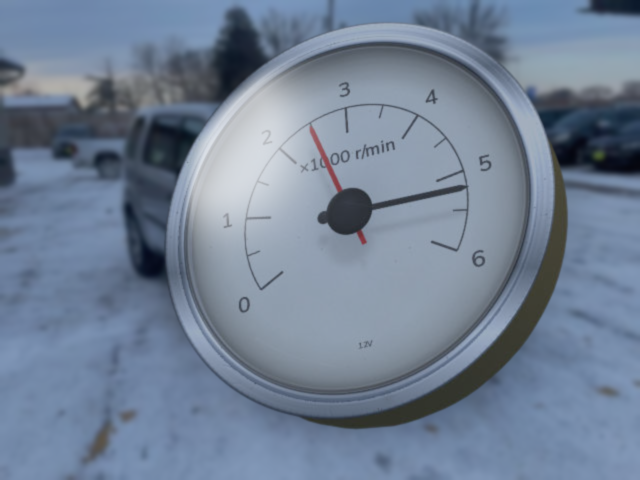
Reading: 5250; rpm
